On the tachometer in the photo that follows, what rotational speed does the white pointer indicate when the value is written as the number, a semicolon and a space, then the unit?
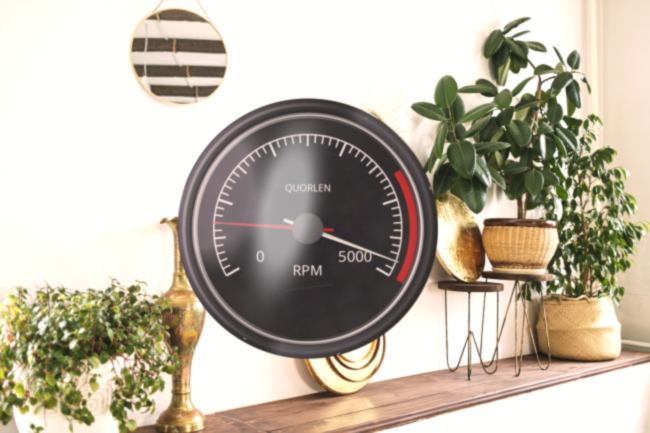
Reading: 4800; rpm
